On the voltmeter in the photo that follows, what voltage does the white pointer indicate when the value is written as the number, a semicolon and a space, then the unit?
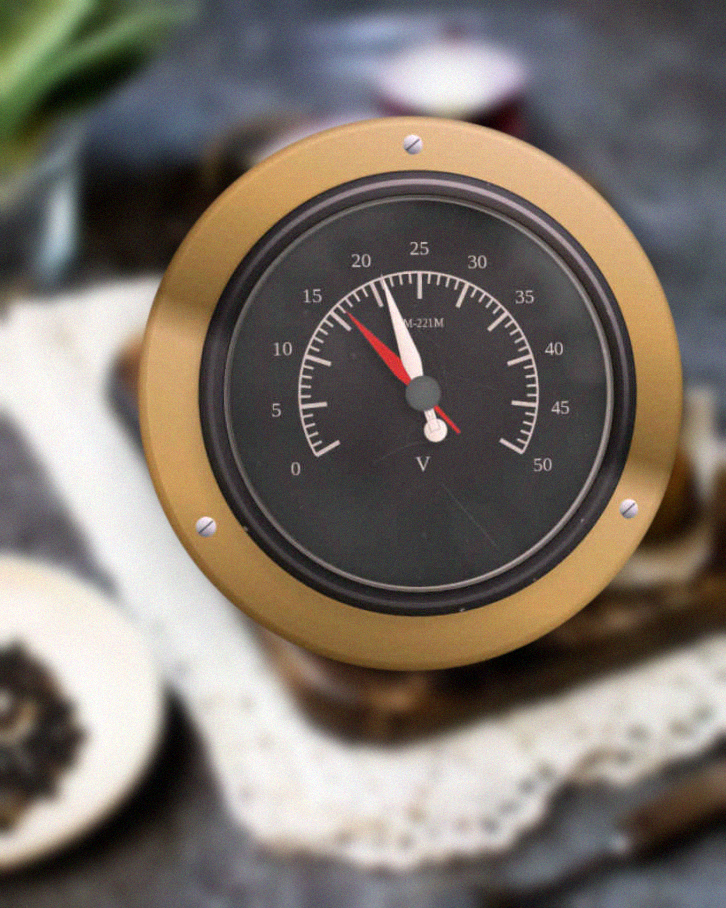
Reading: 21; V
